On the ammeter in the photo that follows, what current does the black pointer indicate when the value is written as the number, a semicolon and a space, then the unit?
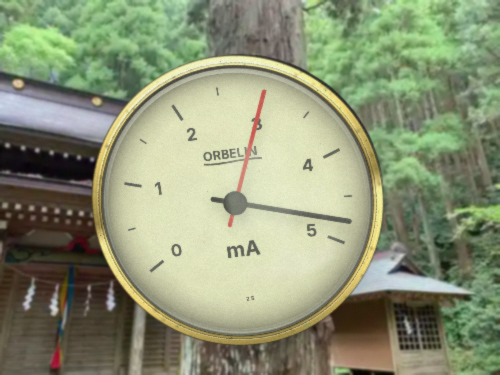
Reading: 4.75; mA
